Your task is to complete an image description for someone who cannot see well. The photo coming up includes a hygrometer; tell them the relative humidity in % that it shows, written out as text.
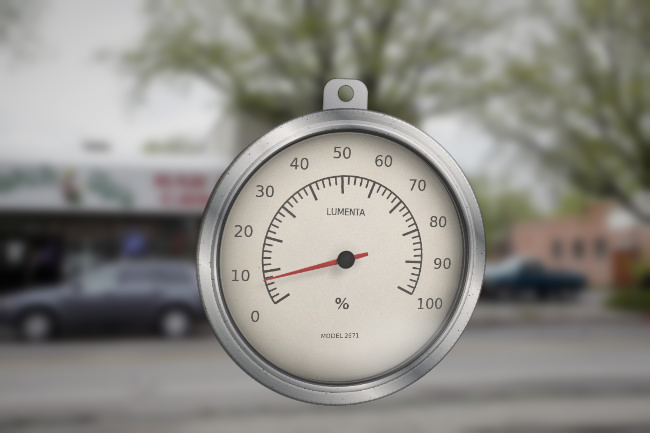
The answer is 8 %
